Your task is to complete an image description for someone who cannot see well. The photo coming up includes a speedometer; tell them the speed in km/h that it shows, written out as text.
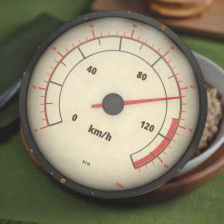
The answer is 100 km/h
